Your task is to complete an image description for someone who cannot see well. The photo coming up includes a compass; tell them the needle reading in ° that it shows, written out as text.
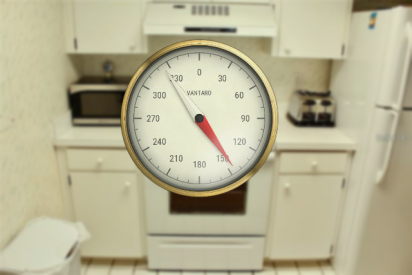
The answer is 145 °
